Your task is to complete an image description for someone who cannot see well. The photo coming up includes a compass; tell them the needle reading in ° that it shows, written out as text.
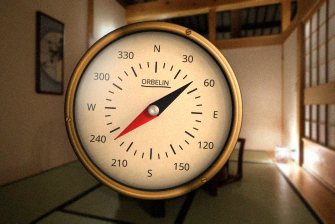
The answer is 230 °
